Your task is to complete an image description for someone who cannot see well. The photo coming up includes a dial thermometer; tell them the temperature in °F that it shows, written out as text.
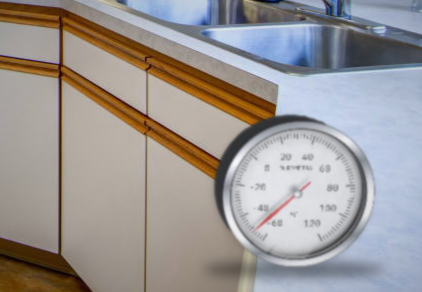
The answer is -50 °F
